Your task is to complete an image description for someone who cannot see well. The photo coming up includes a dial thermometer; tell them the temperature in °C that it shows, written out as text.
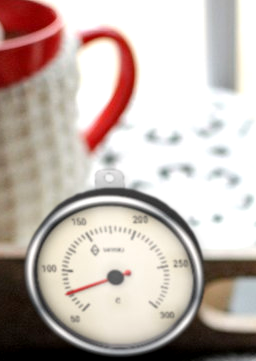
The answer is 75 °C
